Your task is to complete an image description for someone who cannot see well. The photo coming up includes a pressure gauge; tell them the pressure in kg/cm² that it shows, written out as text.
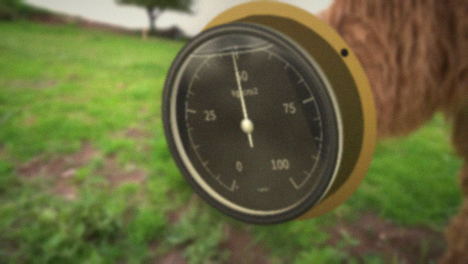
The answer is 50 kg/cm²
